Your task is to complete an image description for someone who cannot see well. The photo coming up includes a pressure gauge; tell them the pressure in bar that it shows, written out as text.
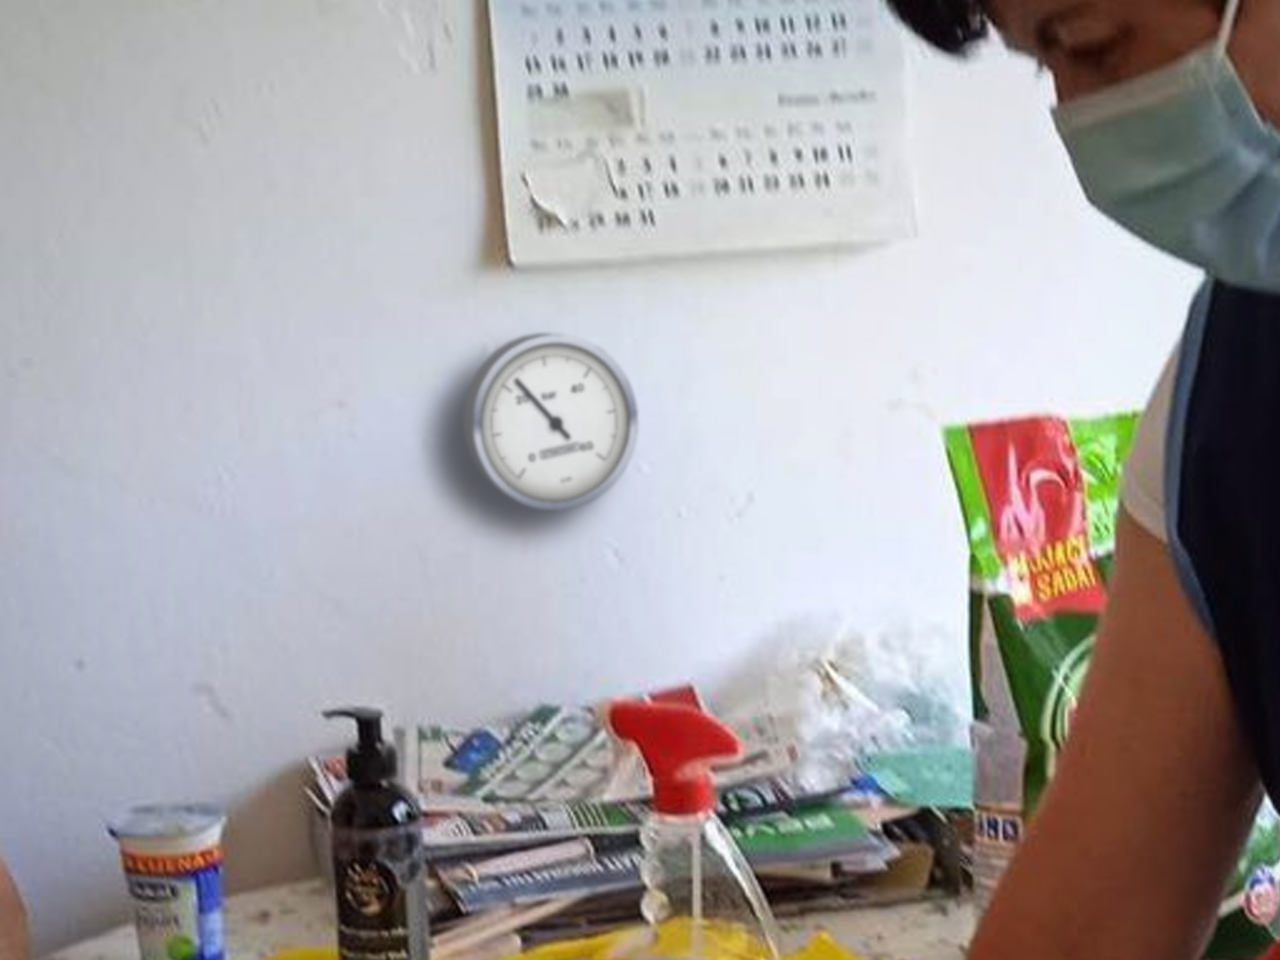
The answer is 22.5 bar
